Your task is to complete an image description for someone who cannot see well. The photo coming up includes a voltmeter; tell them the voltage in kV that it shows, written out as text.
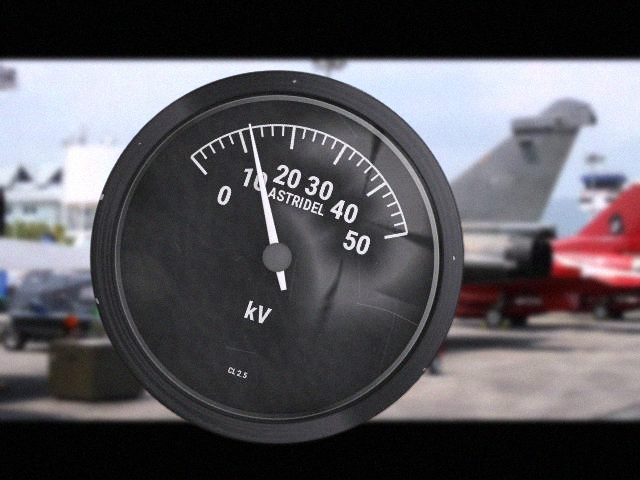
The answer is 12 kV
